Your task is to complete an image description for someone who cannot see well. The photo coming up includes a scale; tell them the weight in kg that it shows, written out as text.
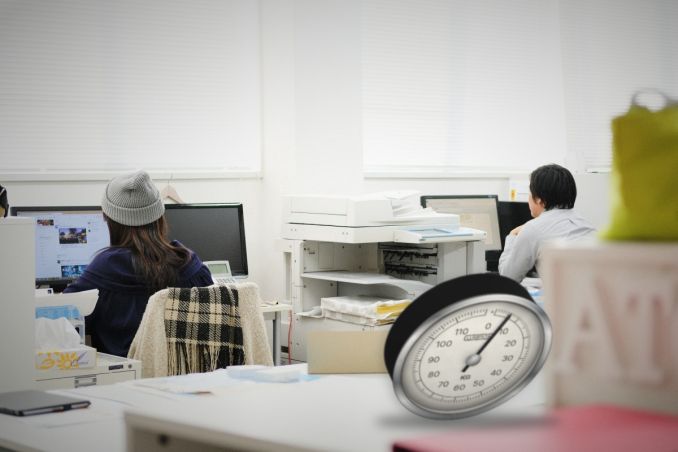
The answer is 5 kg
